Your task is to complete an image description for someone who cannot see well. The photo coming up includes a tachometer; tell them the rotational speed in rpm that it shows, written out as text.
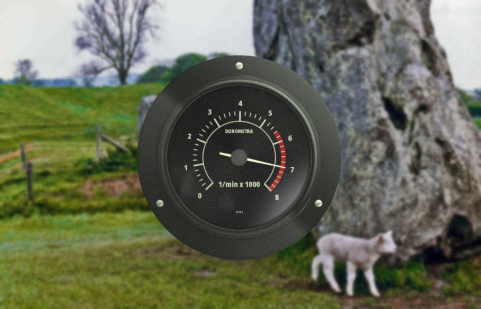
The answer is 7000 rpm
